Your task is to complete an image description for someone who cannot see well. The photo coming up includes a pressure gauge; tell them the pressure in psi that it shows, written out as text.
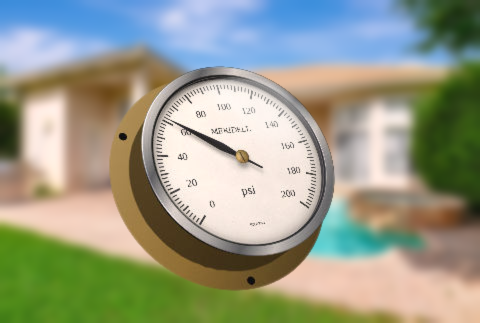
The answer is 60 psi
